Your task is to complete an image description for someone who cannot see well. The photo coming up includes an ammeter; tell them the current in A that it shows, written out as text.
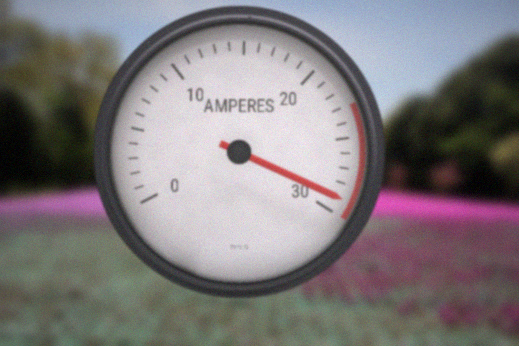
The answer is 29 A
